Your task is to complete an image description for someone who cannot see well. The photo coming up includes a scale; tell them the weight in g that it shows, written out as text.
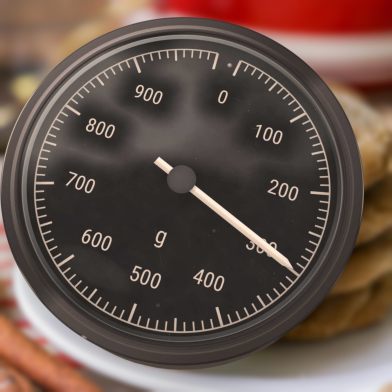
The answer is 300 g
